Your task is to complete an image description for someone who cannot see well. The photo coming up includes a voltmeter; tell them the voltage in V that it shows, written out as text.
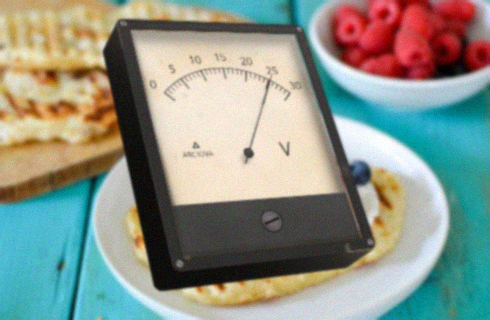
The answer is 25 V
